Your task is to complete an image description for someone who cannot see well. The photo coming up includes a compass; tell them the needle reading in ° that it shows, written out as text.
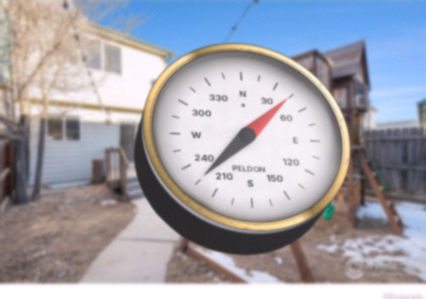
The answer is 45 °
